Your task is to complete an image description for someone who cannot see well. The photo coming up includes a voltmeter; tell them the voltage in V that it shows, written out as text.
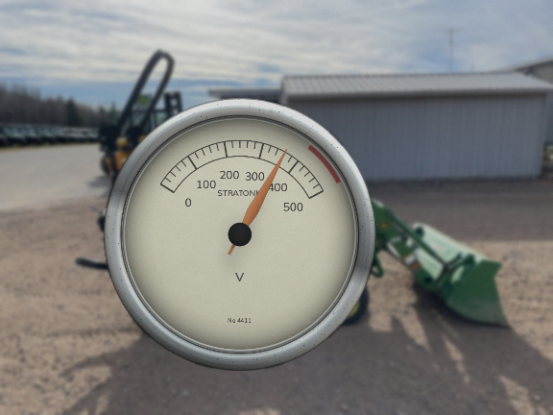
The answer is 360 V
